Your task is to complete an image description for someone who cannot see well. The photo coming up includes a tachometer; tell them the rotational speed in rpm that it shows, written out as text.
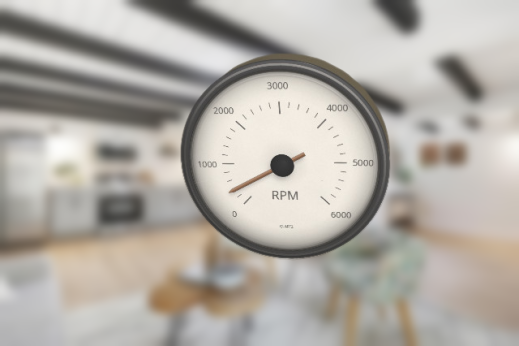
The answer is 400 rpm
